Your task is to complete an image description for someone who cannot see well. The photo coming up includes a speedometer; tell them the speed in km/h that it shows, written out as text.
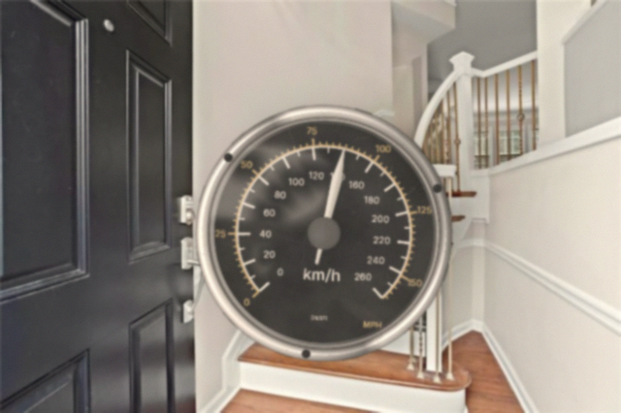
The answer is 140 km/h
